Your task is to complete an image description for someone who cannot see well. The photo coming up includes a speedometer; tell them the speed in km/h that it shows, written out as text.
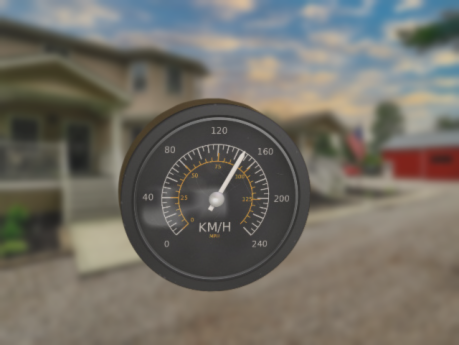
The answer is 145 km/h
